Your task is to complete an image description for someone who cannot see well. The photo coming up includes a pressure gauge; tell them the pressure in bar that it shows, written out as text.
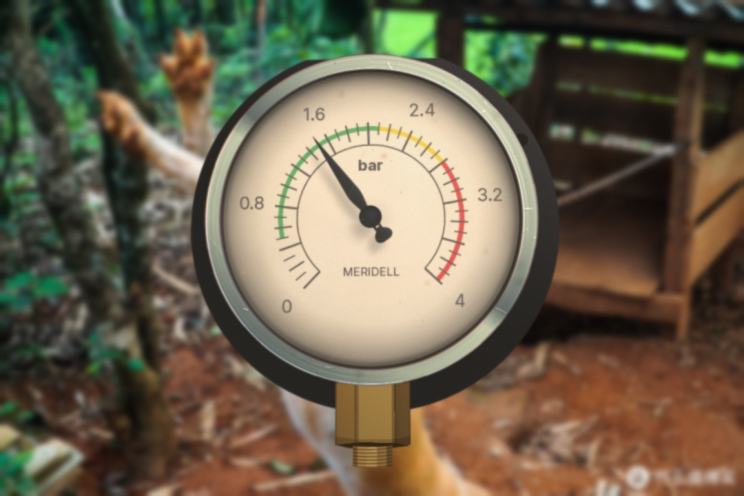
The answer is 1.5 bar
